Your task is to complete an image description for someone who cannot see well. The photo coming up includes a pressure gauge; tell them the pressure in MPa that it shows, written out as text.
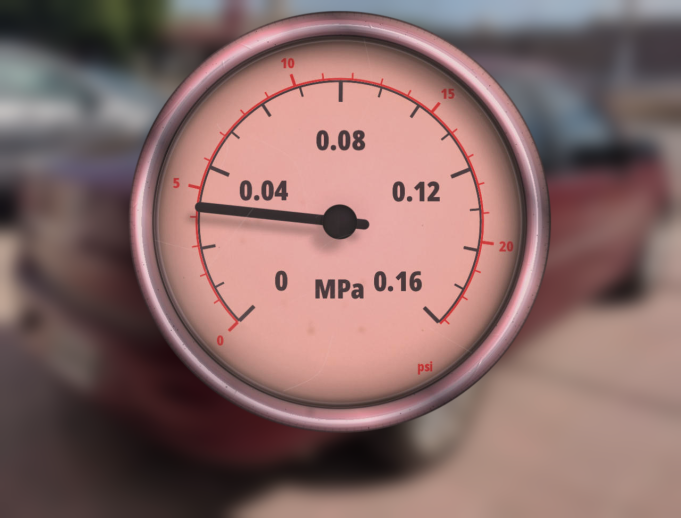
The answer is 0.03 MPa
